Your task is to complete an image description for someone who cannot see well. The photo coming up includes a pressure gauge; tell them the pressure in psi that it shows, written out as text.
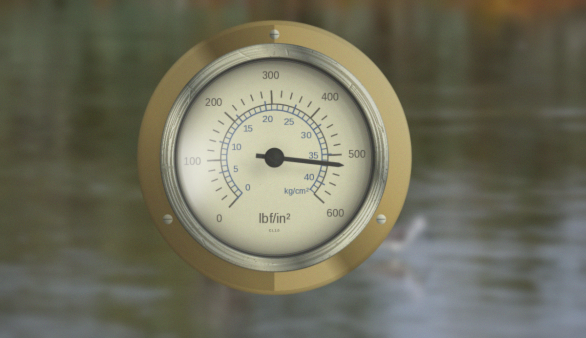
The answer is 520 psi
